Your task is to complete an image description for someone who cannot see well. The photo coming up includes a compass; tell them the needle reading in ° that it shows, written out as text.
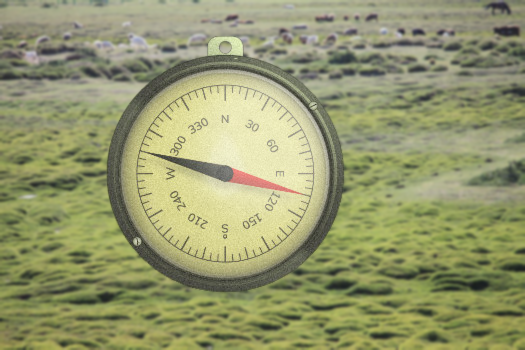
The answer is 105 °
